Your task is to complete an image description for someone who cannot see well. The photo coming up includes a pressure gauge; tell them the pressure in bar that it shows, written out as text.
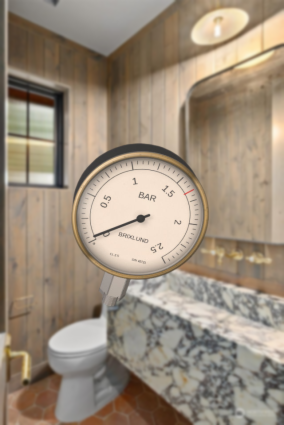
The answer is 0.05 bar
